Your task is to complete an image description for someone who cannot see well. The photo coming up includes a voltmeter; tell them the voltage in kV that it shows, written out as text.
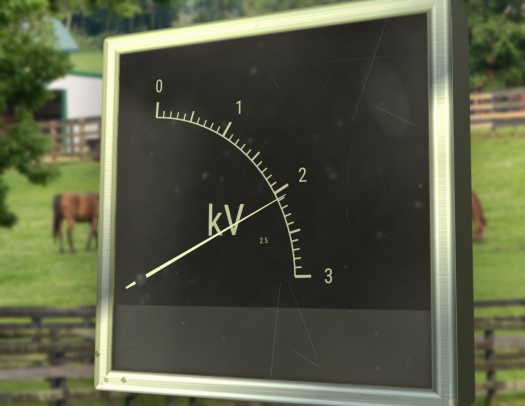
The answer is 2.1 kV
